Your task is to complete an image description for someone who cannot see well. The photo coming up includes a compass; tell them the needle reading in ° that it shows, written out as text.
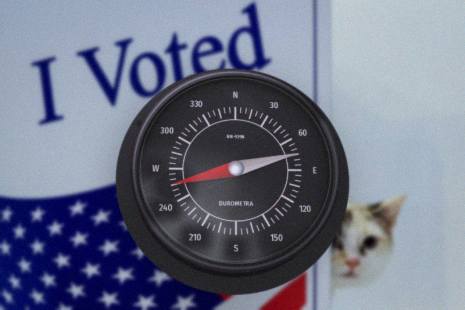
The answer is 255 °
